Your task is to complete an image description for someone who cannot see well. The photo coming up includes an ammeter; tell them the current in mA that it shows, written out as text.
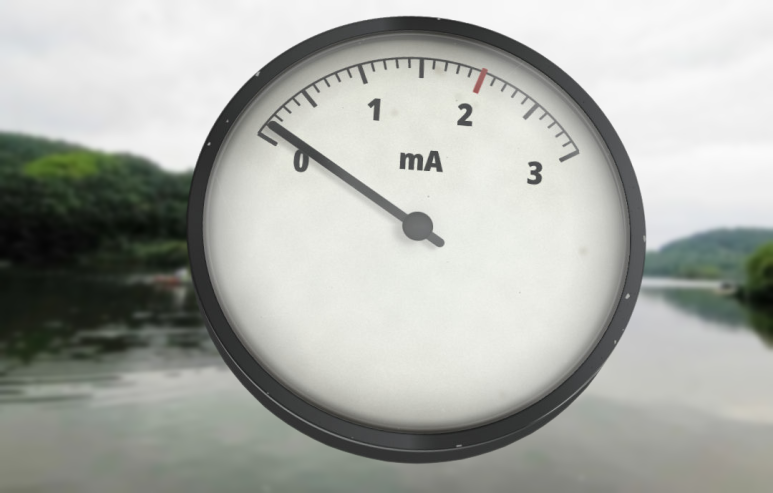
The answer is 0.1 mA
